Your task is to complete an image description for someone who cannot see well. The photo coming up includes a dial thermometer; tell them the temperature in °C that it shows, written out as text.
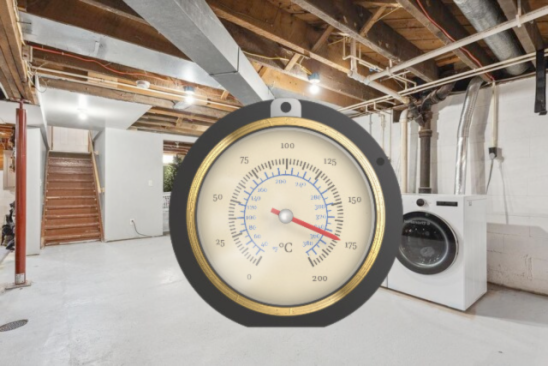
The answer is 175 °C
